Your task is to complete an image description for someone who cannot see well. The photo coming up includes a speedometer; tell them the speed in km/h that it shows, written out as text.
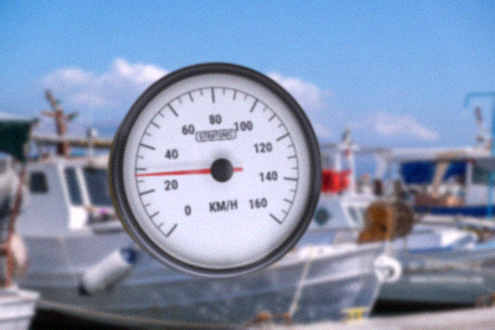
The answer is 27.5 km/h
